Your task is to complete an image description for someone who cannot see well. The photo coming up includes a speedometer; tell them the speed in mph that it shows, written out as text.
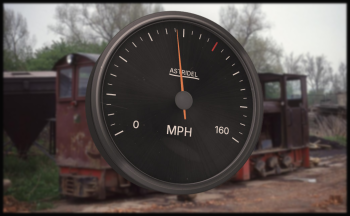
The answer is 75 mph
